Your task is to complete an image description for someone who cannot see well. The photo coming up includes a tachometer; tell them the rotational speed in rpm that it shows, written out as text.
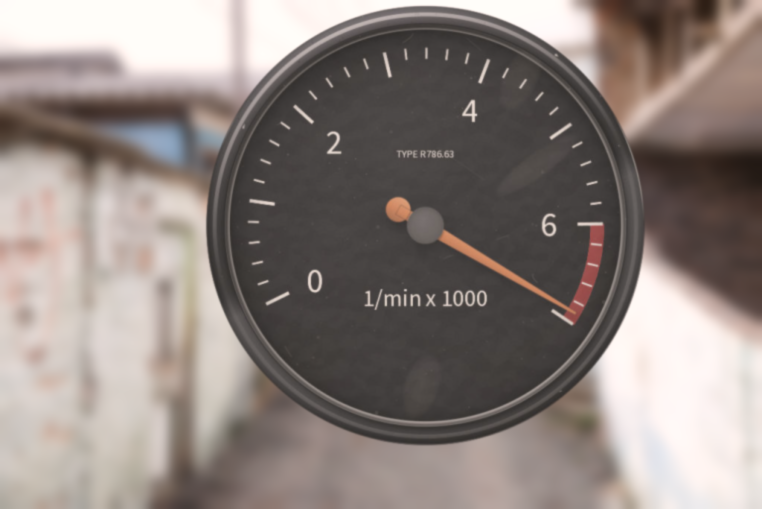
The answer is 6900 rpm
